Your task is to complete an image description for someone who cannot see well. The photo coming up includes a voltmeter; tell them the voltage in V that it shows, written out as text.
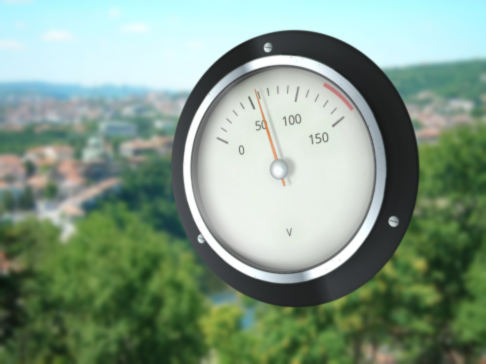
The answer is 60 V
